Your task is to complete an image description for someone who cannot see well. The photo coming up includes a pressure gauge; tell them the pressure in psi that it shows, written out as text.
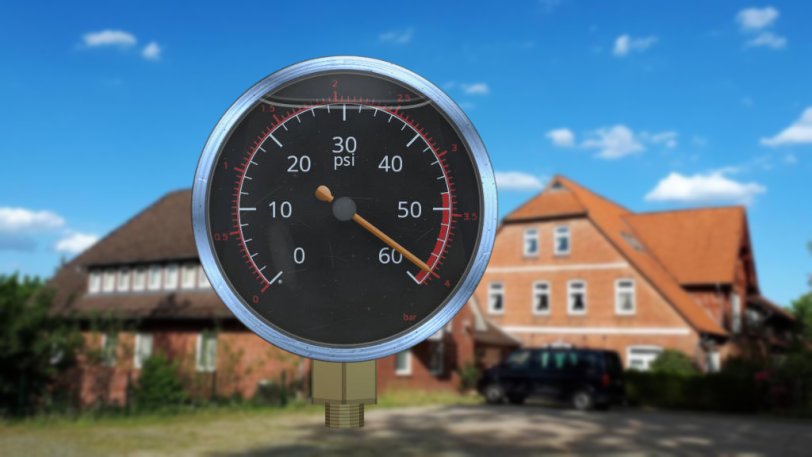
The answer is 58 psi
